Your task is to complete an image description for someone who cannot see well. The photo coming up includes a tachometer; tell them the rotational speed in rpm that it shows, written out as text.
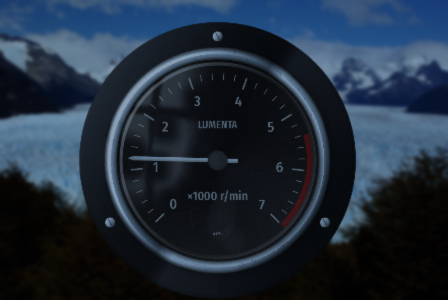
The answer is 1200 rpm
